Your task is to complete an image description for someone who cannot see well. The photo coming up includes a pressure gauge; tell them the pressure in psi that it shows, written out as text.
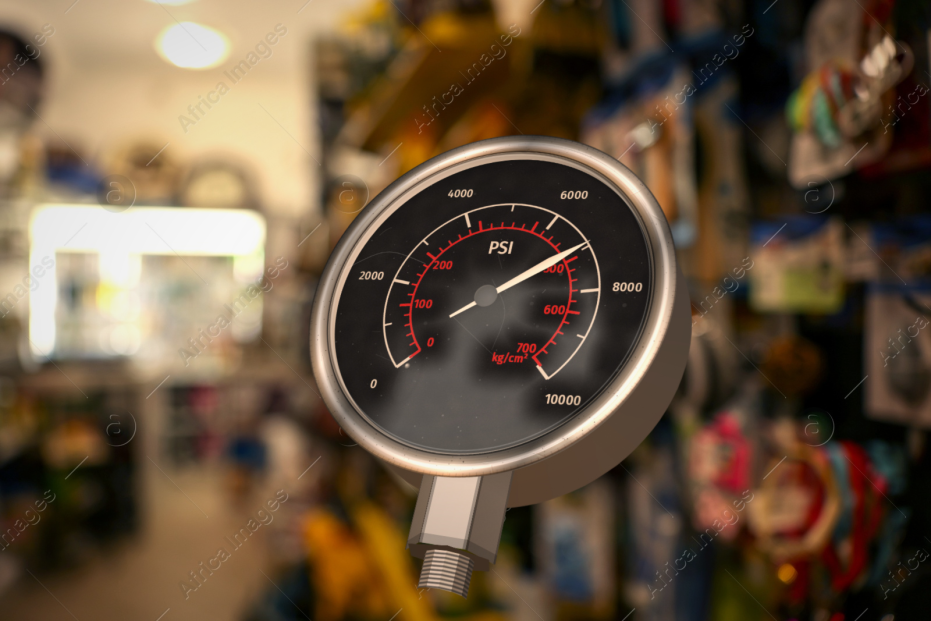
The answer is 7000 psi
